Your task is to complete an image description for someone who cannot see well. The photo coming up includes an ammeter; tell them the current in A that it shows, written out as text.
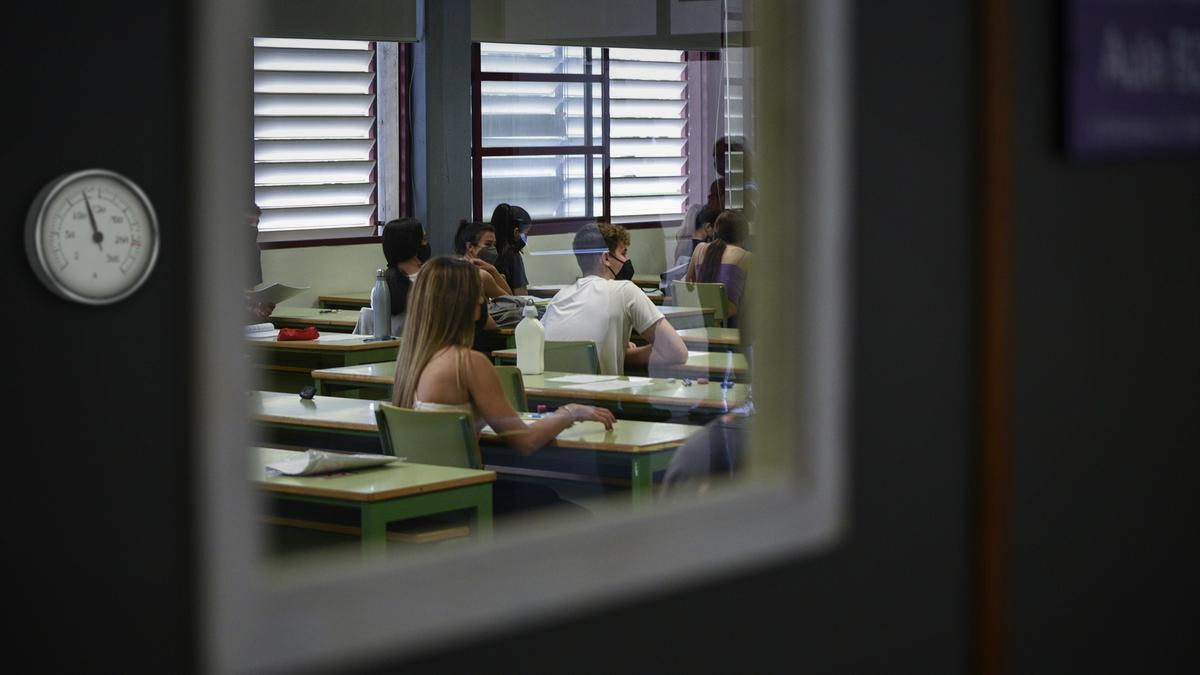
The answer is 125 A
